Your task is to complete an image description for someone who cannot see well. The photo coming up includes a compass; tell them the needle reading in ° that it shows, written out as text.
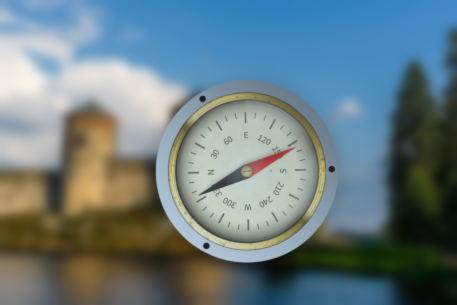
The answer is 155 °
